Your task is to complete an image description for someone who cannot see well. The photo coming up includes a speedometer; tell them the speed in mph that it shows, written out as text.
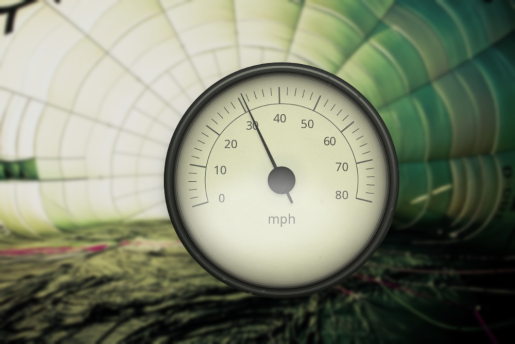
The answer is 31 mph
